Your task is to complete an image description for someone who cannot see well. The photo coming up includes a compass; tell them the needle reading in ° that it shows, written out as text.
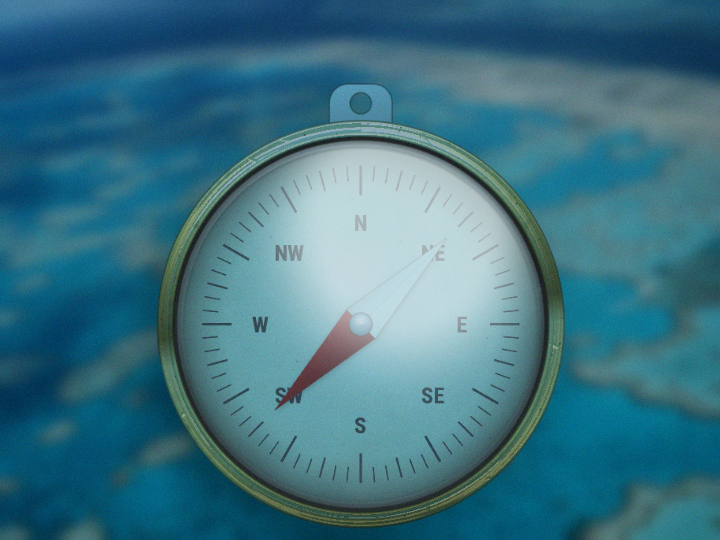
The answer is 225 °
